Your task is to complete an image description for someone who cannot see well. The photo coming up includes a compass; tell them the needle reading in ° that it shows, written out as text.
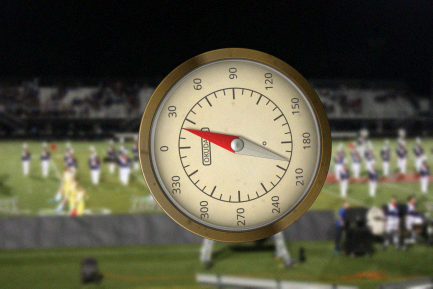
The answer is 20 °
